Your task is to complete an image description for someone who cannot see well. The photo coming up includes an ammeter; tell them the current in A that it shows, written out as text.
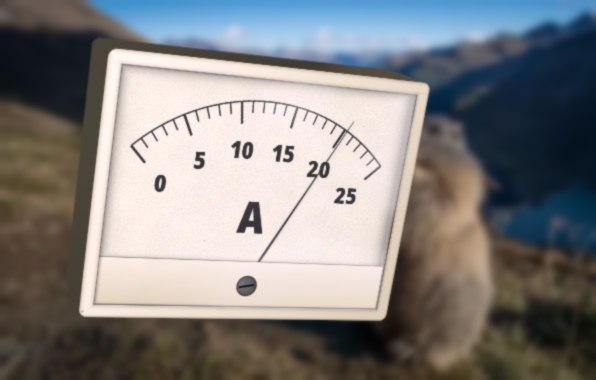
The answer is 20 A
